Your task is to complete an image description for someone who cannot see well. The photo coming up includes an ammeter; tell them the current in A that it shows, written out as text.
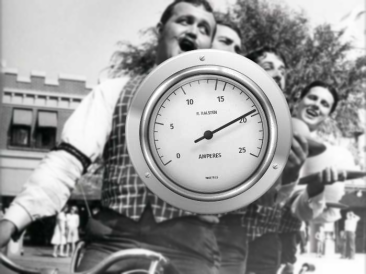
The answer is 19.5 A
